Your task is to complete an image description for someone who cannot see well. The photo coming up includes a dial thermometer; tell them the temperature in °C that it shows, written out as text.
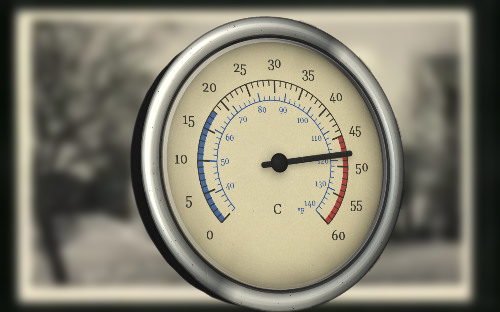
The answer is 48 °C
